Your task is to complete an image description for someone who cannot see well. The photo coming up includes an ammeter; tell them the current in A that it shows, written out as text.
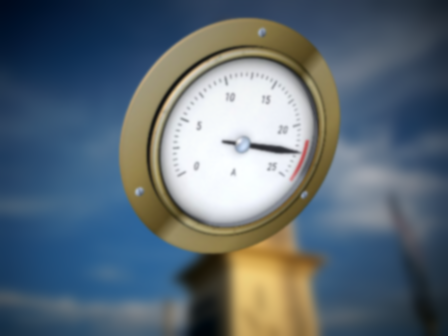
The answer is 22.5 A
